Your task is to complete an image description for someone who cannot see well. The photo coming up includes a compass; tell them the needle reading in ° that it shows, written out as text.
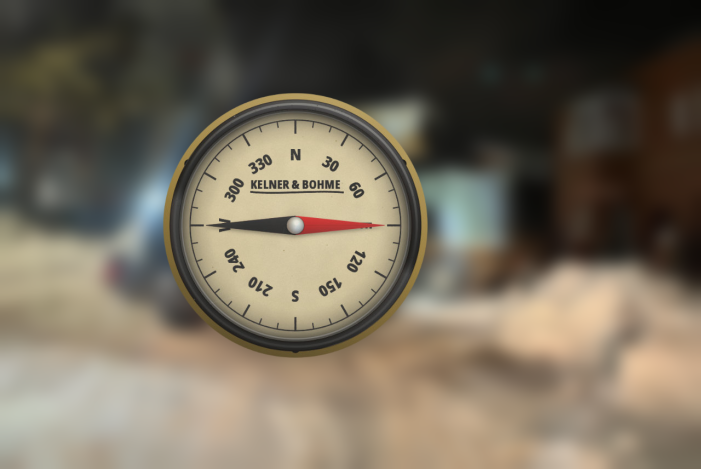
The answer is 90 °
